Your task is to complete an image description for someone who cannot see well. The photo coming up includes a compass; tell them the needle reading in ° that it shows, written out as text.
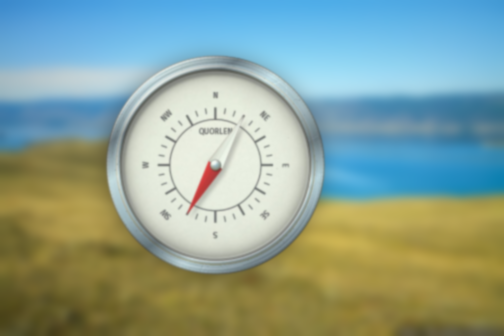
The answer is 210 °
